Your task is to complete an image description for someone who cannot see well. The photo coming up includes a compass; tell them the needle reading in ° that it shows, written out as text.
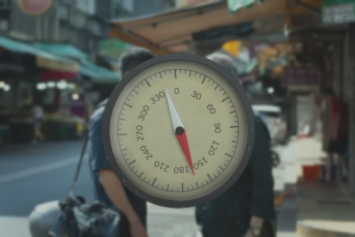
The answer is 165 °
